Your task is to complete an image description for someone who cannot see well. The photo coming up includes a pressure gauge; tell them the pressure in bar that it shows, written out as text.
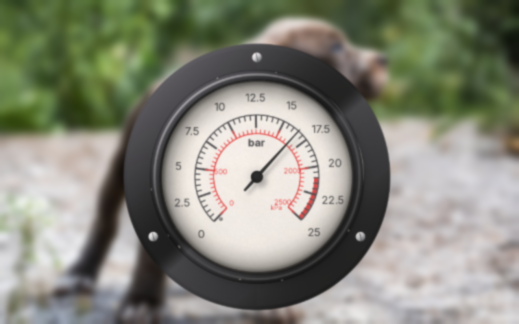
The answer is 16.5 bar
